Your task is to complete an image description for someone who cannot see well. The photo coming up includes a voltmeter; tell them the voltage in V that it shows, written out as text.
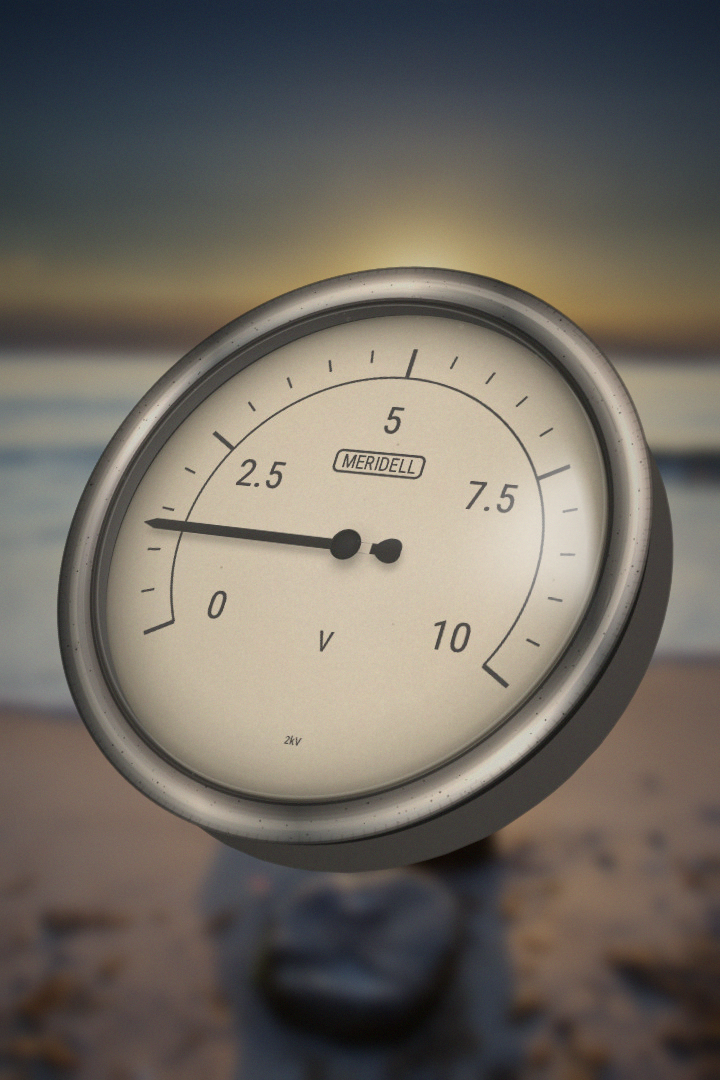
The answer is 1.25 V
